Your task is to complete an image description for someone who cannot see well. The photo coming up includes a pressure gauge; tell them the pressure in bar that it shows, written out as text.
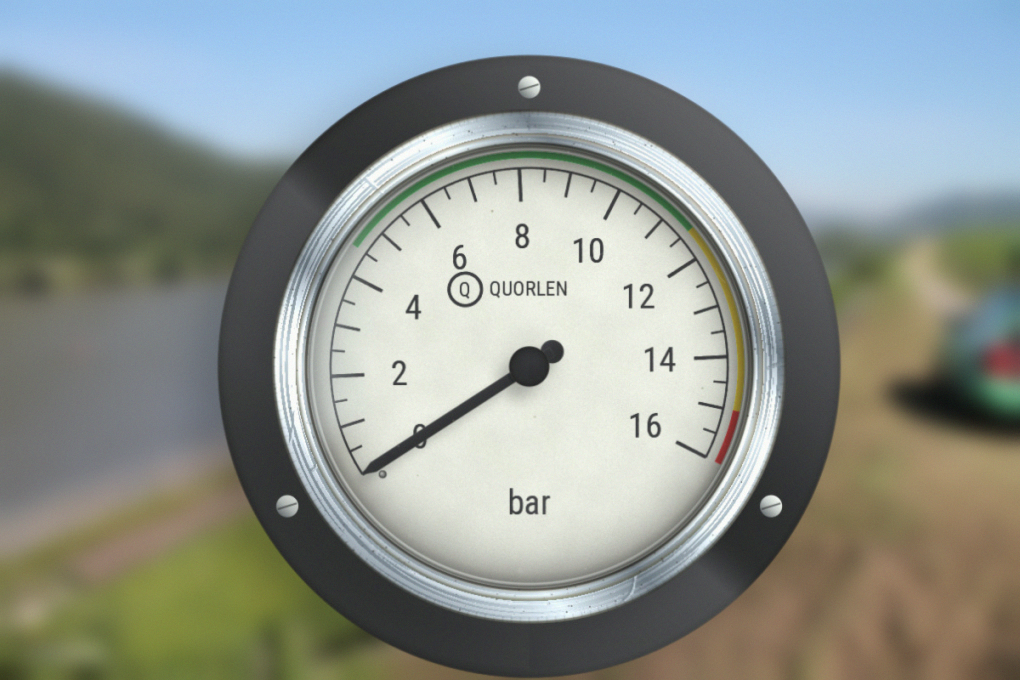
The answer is 0 bar
